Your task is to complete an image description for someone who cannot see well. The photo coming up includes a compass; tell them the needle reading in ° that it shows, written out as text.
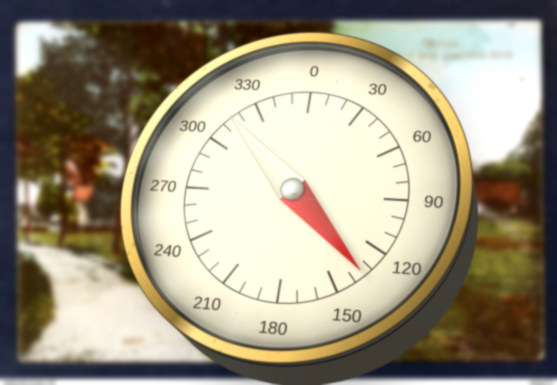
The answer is 135 °
